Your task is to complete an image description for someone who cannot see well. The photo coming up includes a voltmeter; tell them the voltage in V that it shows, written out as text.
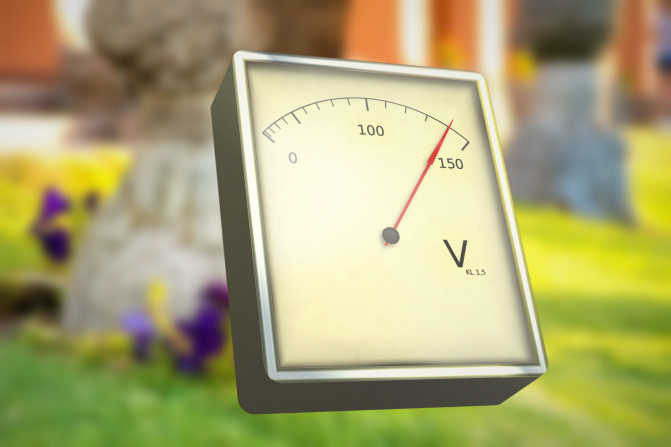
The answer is 140 V
